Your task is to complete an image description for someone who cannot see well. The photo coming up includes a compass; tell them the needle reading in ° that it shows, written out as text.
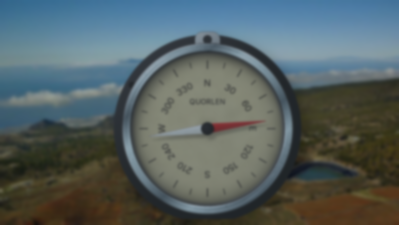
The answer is 82.5 °
